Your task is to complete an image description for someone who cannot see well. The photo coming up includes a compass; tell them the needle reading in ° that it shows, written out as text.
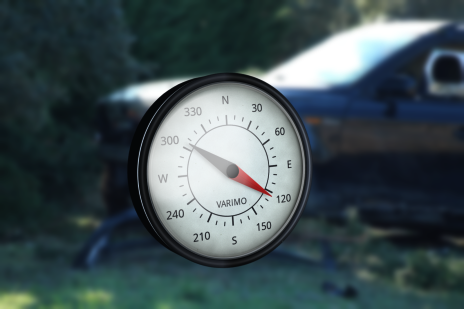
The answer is 125 °
